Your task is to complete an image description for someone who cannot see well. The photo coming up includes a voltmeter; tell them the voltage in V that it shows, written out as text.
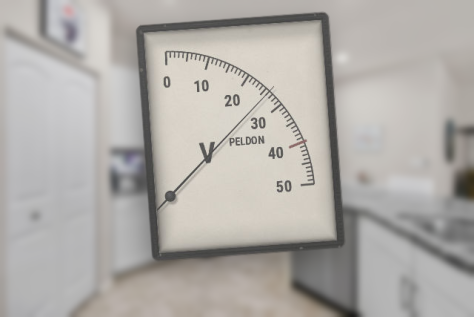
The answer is 26 V
